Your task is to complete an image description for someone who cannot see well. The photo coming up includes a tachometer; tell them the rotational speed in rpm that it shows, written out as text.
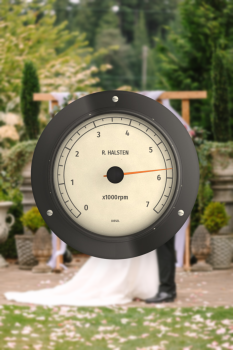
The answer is 5750 rpm
